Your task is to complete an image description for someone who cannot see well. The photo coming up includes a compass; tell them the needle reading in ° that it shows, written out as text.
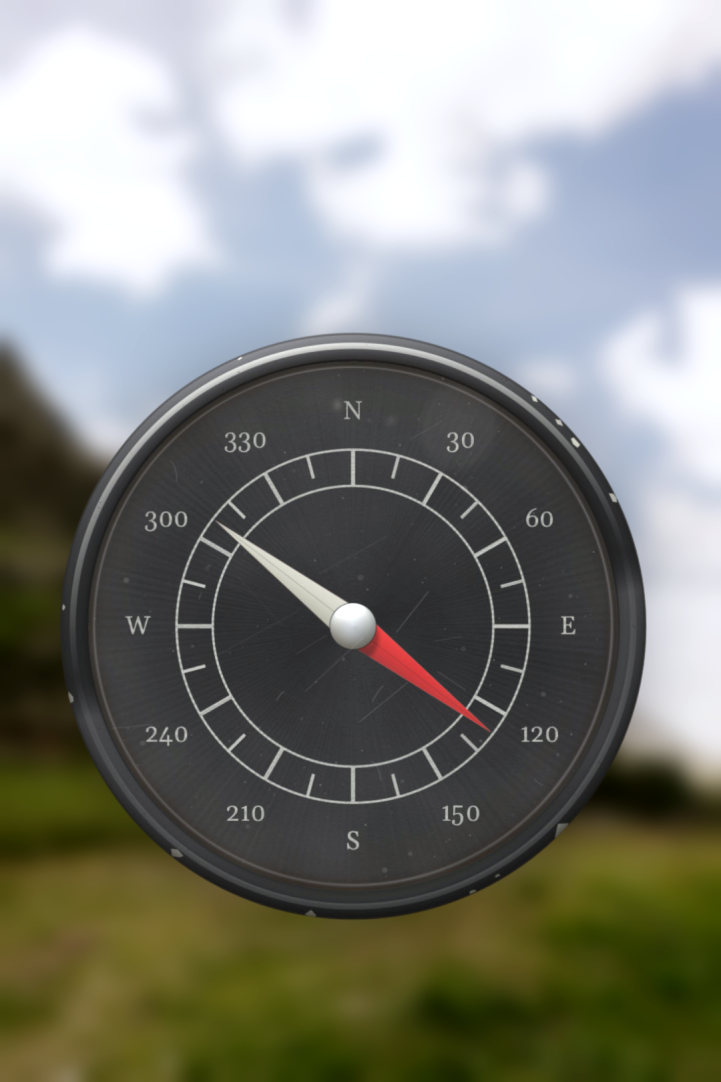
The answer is 127.5 °
